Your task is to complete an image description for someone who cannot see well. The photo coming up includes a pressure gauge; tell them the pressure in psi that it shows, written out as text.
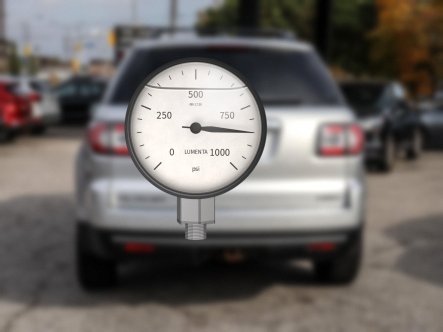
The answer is 850 psi
